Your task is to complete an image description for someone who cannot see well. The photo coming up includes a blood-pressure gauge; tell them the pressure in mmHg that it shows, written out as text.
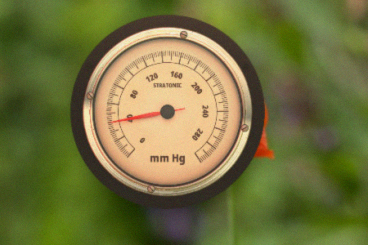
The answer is 40 mmHg
